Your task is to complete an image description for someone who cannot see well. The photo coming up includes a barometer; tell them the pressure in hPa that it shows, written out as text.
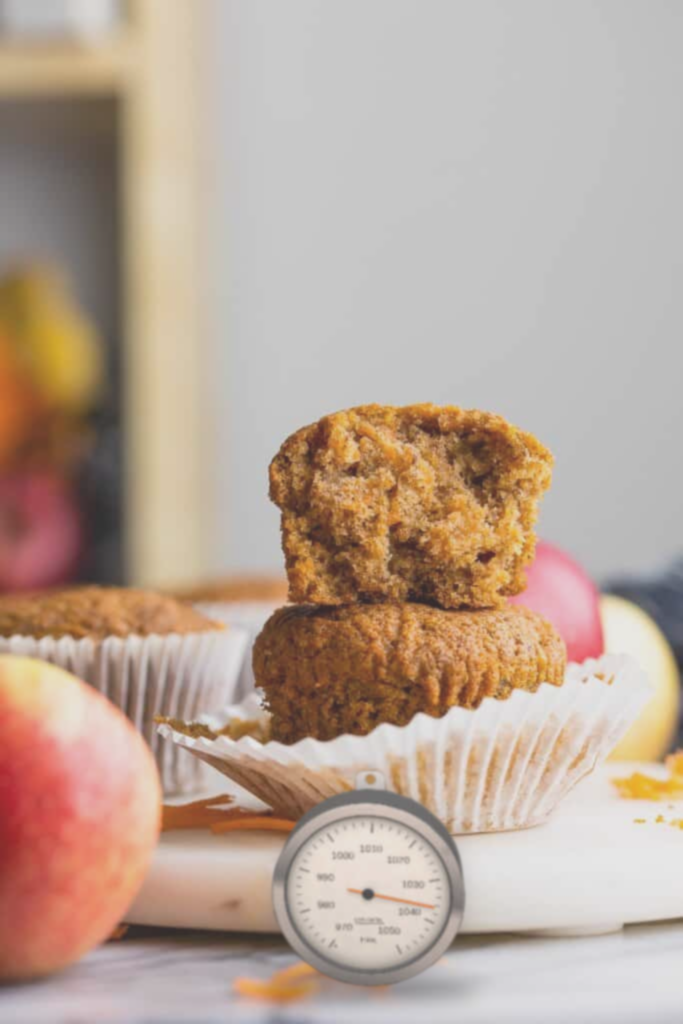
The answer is 1036 hPa
